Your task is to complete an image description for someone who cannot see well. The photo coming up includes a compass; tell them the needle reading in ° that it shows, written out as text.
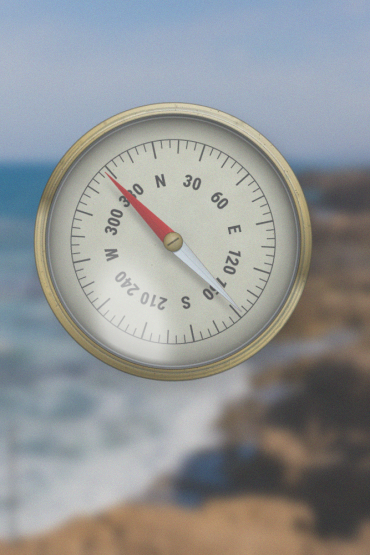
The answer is 327.5 °
